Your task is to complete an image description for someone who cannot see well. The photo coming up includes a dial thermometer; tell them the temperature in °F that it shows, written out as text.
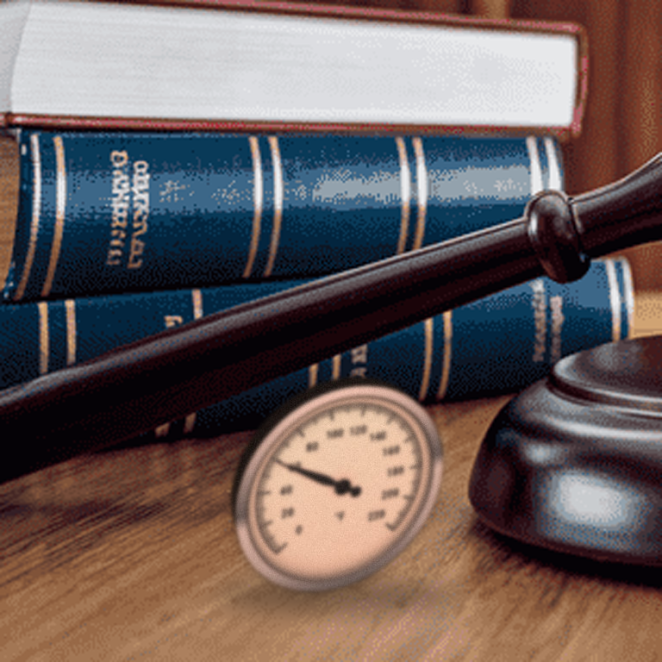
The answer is 60 °F
